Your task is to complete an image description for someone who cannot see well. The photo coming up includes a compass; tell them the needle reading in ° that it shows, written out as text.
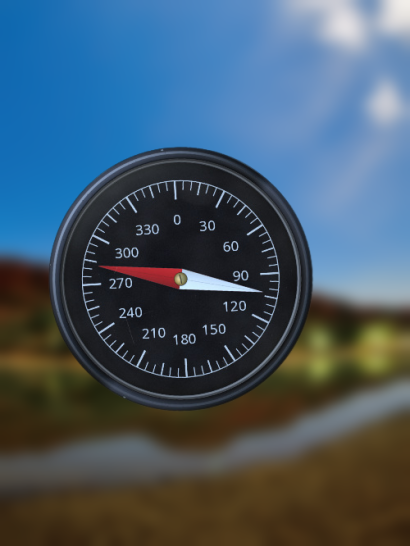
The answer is 282.5 °
